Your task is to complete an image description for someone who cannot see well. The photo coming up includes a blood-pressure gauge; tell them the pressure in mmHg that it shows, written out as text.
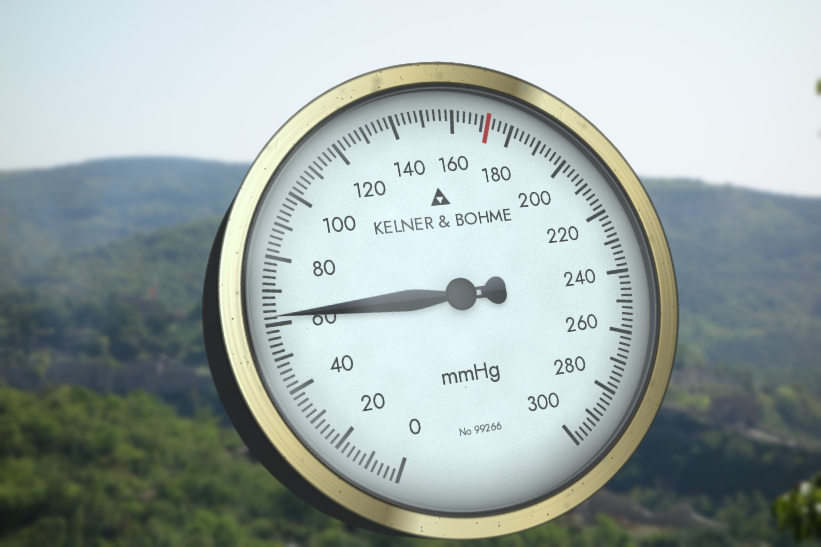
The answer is 62 mmHg
